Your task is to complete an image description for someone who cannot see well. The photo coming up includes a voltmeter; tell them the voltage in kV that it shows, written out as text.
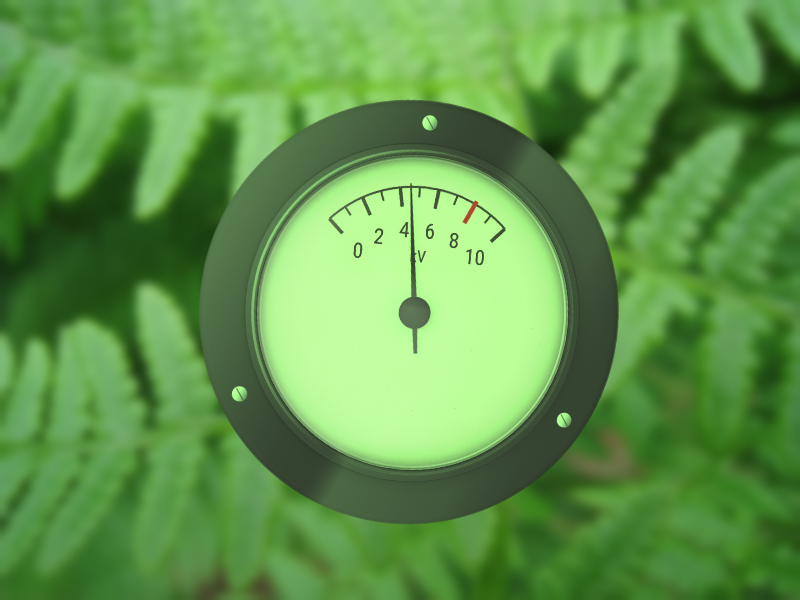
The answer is 4.5 kV
